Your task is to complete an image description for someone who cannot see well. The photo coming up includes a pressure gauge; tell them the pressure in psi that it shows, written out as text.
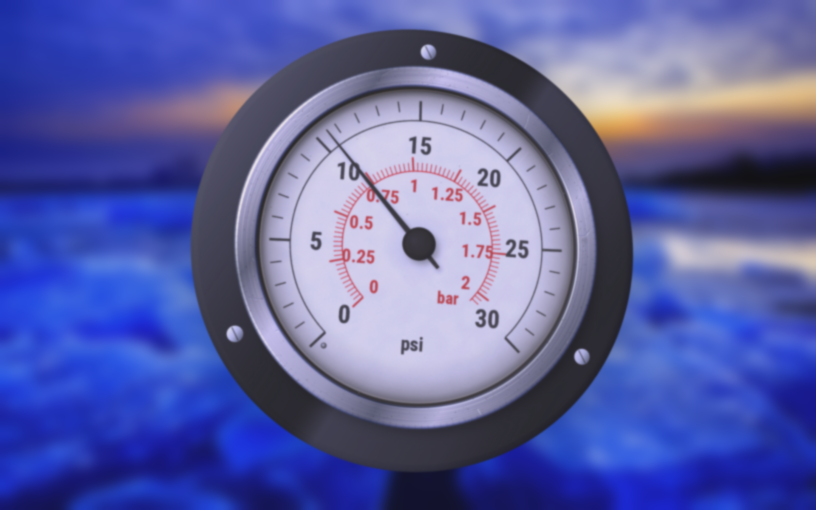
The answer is 10.5 psi
